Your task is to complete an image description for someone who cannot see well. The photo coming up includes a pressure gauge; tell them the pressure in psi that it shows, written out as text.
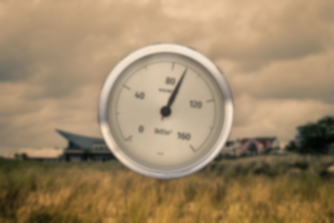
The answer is 90 psi
